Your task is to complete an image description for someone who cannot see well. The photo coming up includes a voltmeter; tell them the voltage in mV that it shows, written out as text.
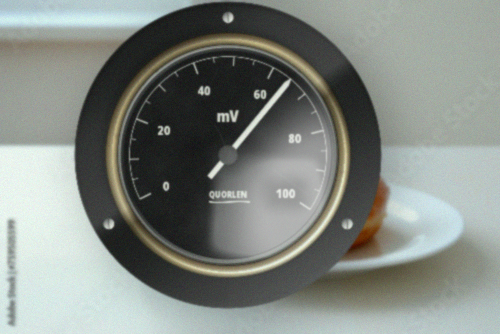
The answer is 65 mV
